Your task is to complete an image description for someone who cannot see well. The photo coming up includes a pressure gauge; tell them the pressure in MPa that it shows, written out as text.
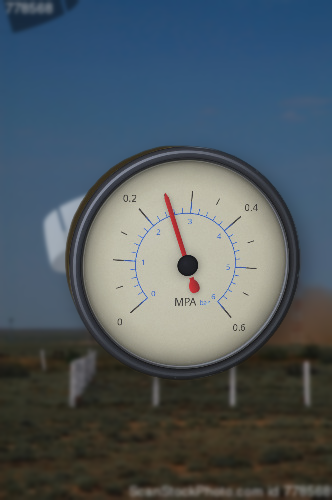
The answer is 0.25 MPa
